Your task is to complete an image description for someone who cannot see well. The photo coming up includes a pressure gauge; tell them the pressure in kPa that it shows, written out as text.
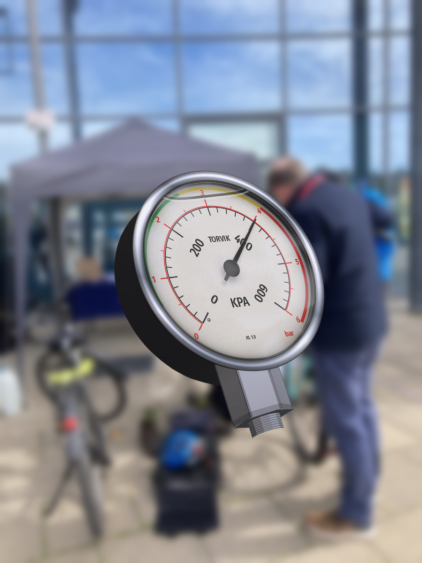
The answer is 400 kPa
